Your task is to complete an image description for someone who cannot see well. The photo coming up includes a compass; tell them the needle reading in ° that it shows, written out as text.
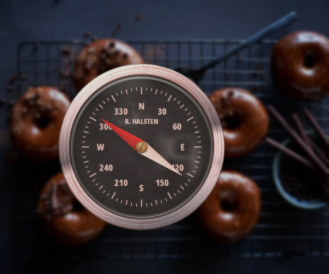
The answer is 305 °
